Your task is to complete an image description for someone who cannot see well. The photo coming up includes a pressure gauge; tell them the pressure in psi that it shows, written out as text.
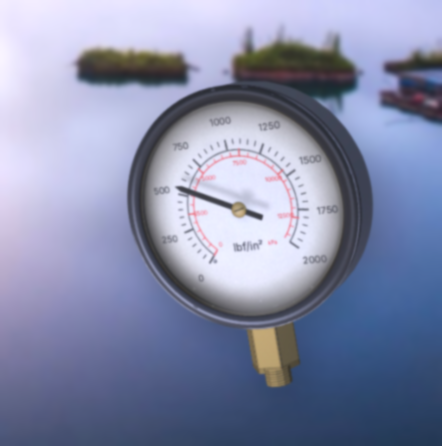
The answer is 550 psi
